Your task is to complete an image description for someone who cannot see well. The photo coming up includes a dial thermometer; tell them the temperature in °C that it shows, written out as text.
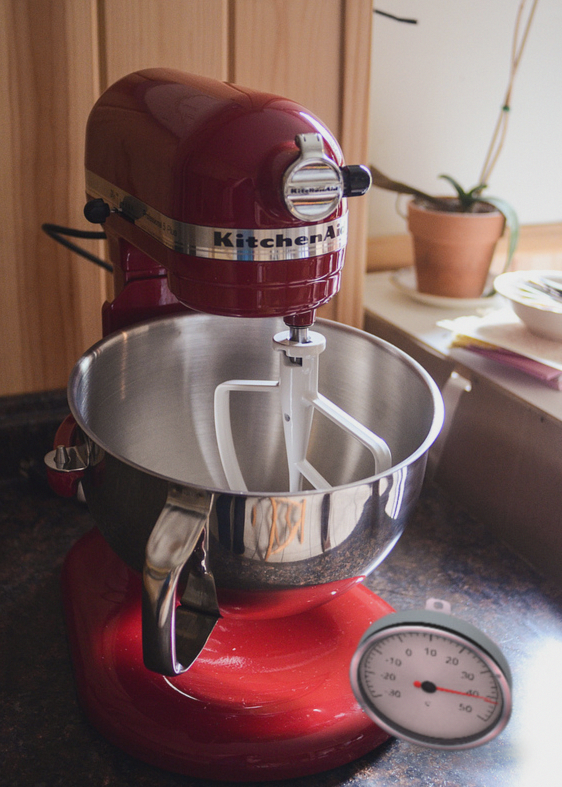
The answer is 40 °C
